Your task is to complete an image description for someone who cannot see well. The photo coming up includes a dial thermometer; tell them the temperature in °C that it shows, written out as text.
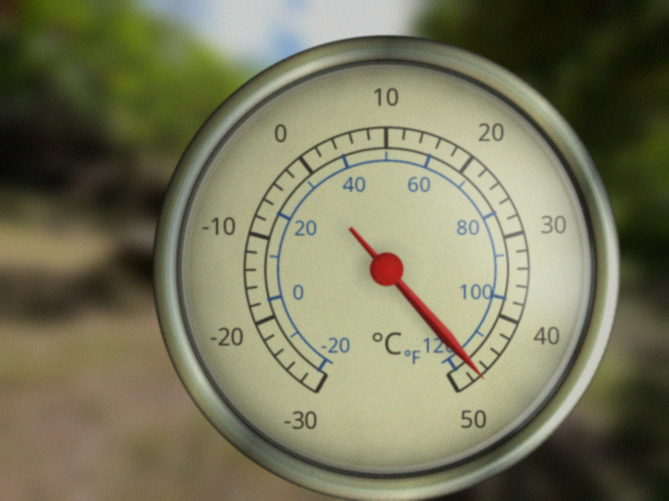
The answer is 47 °C
